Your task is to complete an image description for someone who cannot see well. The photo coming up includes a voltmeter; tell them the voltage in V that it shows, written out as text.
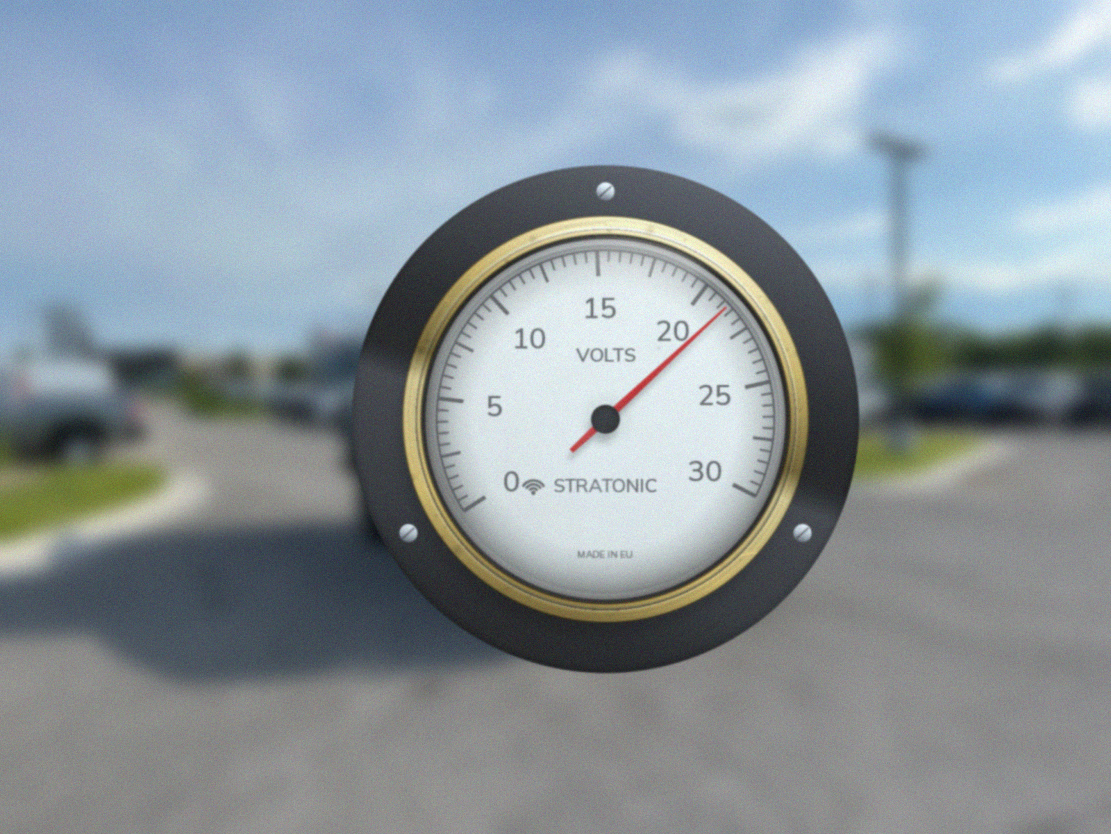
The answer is 21.25 V
